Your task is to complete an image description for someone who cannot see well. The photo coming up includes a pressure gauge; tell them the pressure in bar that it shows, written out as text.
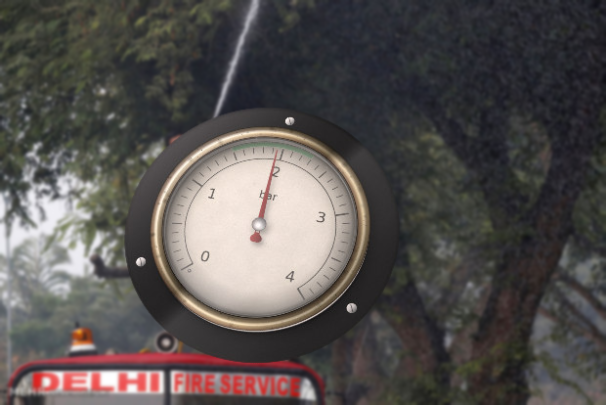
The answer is 1.95 bar
